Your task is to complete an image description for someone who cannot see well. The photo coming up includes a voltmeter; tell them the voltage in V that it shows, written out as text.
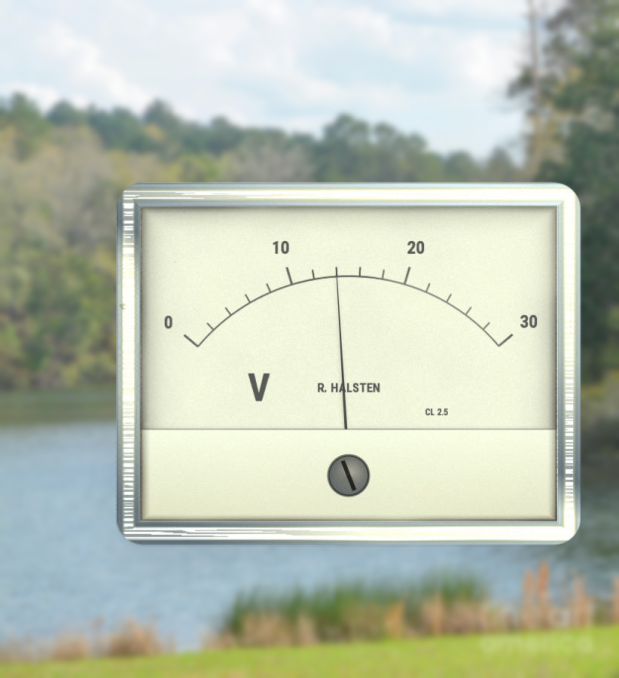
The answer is 14 V
